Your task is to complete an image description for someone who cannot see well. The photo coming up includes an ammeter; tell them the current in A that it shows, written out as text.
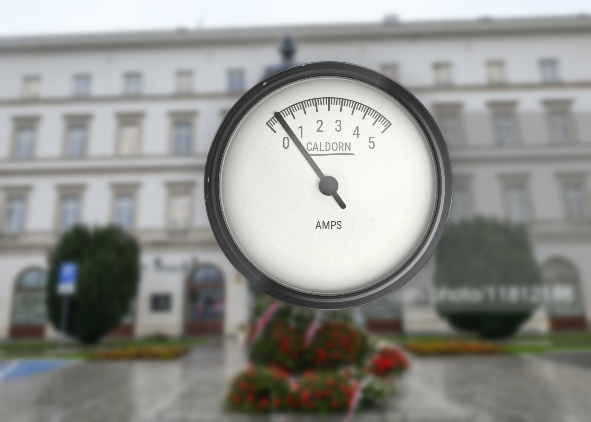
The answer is 0.5 A
